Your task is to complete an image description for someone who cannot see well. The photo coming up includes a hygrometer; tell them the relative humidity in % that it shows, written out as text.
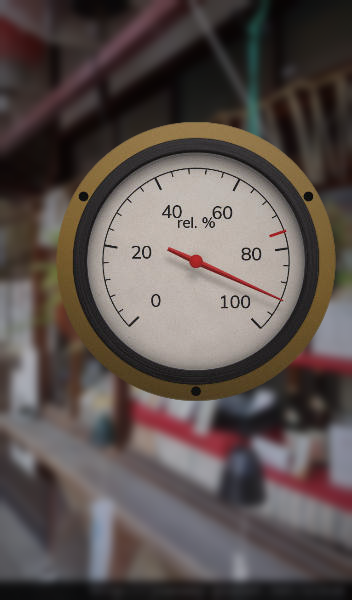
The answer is 92 %
